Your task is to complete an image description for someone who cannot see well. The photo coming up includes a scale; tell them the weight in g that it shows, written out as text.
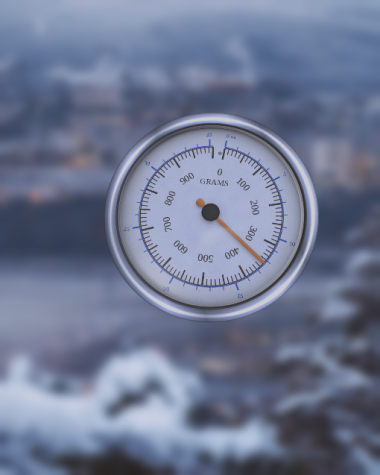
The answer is 350 g
